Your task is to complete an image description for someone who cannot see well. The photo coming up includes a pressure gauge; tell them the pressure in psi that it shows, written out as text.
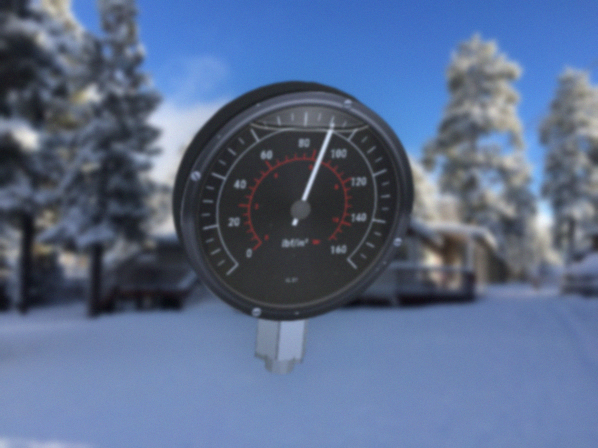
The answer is 90 psi
